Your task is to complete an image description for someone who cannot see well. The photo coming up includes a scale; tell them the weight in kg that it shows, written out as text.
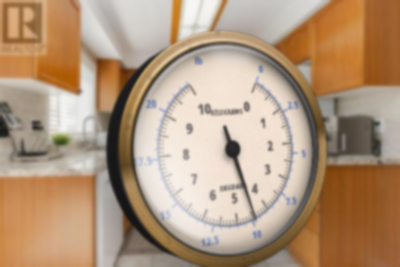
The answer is 4.5 kg
